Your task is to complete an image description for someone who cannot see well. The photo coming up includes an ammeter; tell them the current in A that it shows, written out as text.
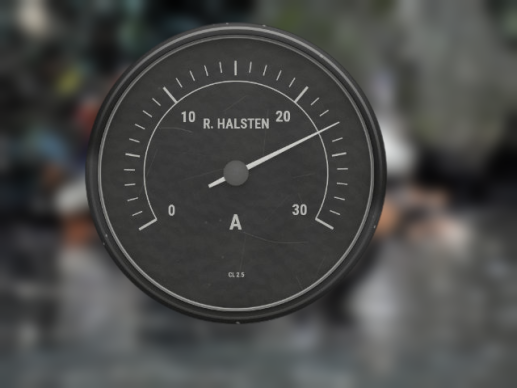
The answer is 23 A
